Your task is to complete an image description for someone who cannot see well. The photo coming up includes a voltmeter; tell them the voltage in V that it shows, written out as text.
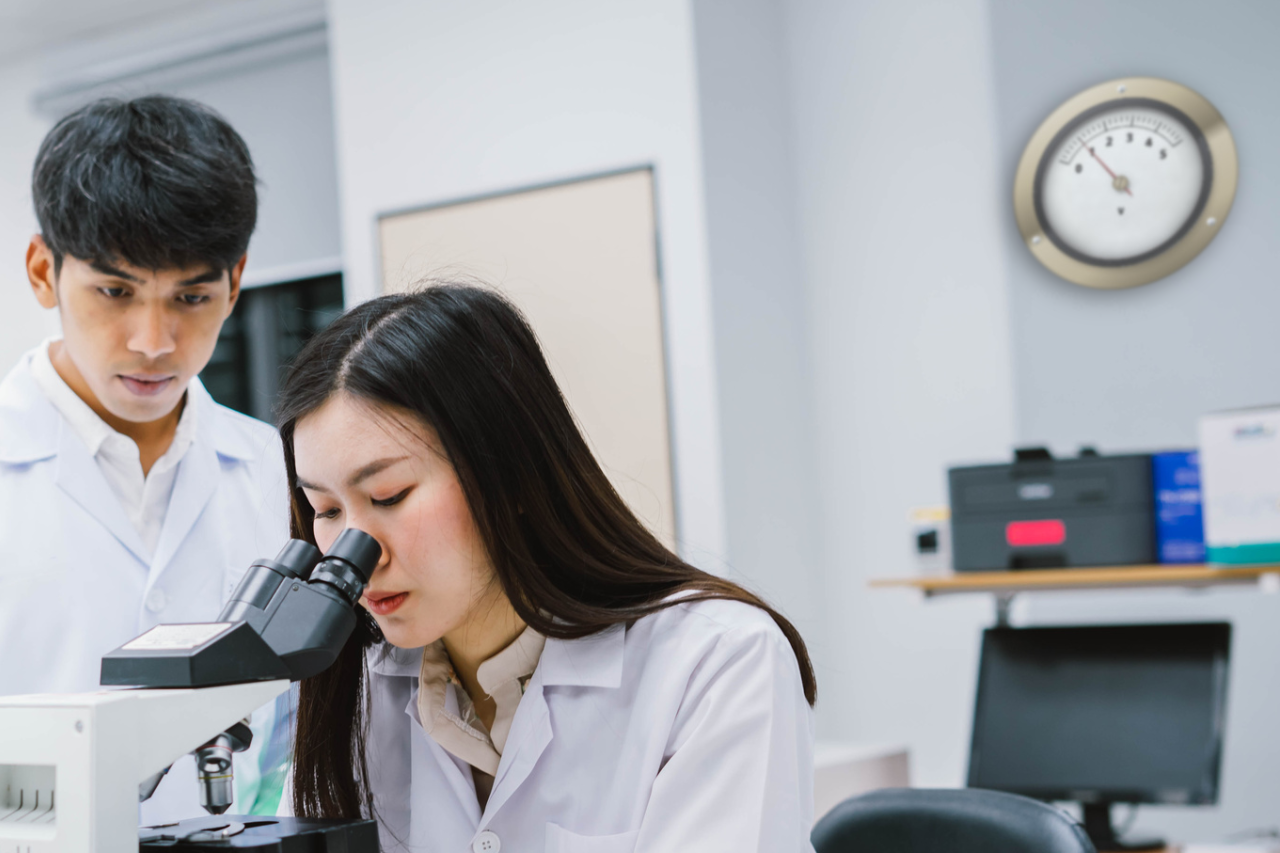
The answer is 1 V
